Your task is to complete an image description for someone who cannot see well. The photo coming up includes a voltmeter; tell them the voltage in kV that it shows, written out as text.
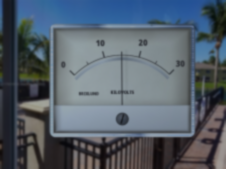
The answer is 15 kV
